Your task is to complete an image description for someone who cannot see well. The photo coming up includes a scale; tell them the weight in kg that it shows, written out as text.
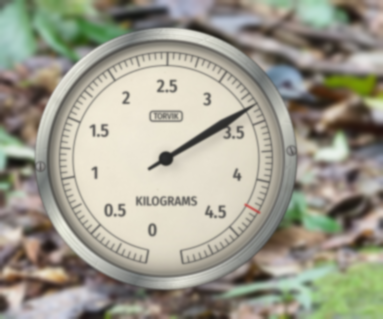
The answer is 3.35 kg
